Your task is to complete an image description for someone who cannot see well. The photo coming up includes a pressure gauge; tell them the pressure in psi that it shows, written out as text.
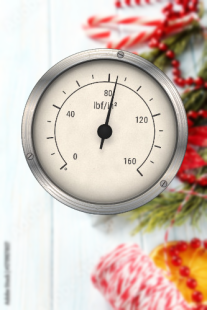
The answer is 85 psi
